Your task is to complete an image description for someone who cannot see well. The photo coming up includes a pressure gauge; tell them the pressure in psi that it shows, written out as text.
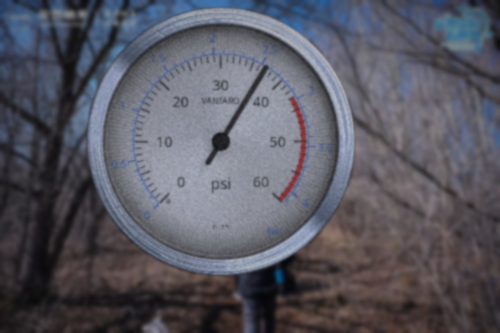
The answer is 37 psi
